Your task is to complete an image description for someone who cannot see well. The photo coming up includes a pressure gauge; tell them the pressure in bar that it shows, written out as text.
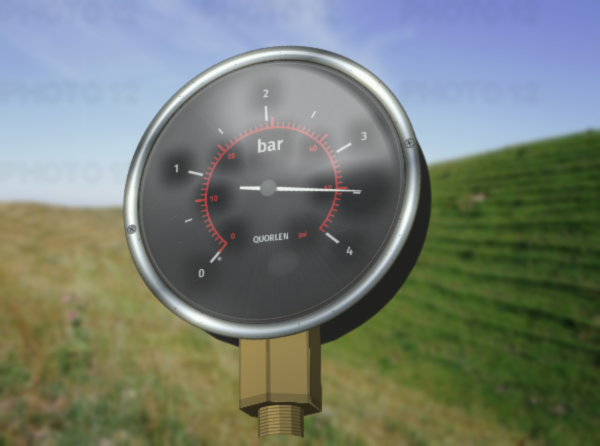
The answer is 3.5 bar
